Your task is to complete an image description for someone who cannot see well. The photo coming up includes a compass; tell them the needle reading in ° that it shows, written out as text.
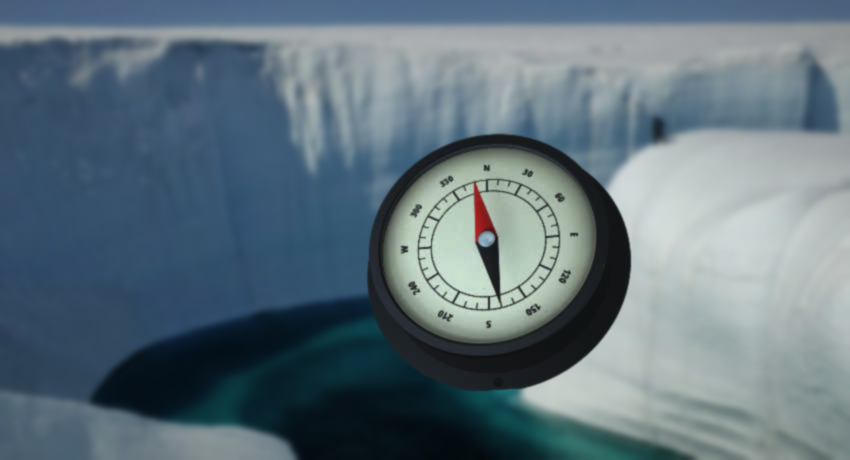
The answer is 350 °
